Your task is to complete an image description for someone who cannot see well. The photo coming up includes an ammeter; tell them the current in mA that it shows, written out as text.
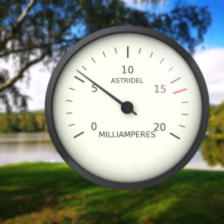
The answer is 5.5 mA
